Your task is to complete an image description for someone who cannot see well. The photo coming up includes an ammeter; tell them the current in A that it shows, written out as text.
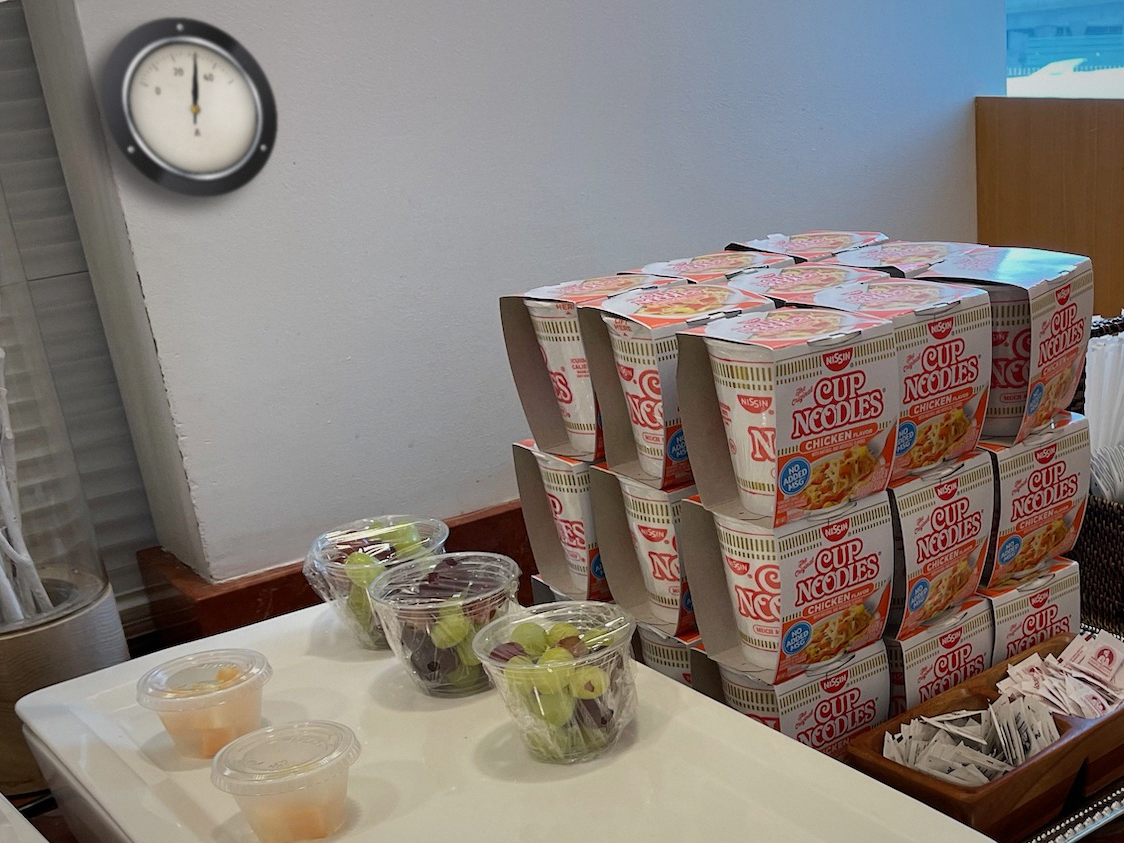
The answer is 30 A
